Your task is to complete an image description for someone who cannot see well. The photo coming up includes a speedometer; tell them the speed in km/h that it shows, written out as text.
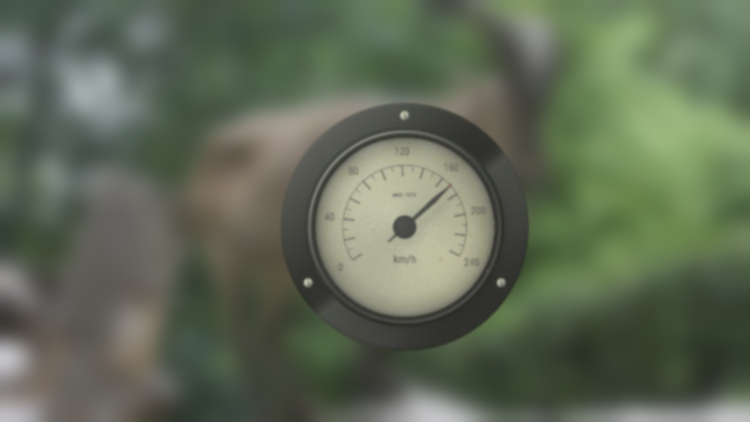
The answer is 170 km/h
